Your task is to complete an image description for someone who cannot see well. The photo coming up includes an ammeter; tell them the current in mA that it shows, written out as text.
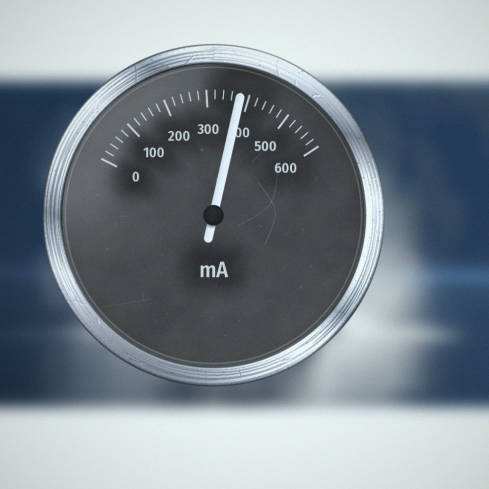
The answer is 380 mA
